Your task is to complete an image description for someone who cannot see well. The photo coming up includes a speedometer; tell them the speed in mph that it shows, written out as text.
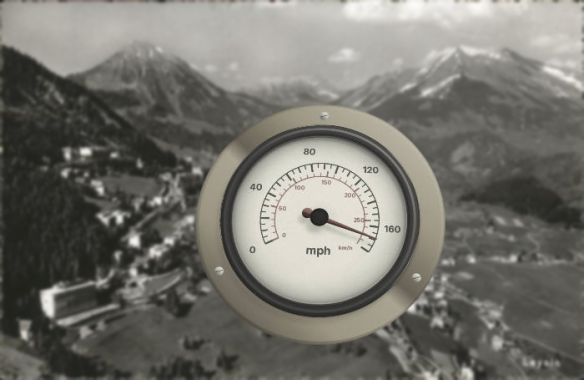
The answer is 170 mph
